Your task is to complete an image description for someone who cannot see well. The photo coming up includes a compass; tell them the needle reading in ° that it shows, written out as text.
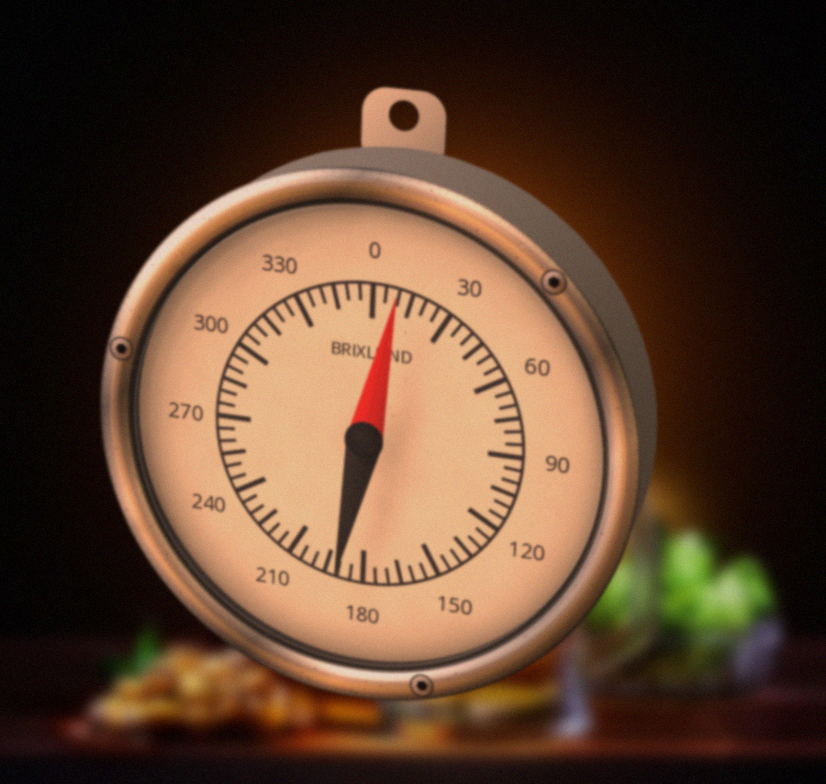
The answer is 10 °
